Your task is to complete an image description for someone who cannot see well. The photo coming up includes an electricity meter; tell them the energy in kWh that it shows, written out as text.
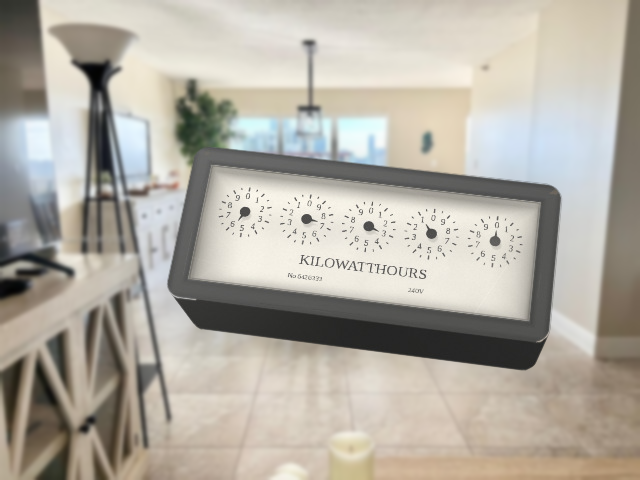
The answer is 57310 kWh
